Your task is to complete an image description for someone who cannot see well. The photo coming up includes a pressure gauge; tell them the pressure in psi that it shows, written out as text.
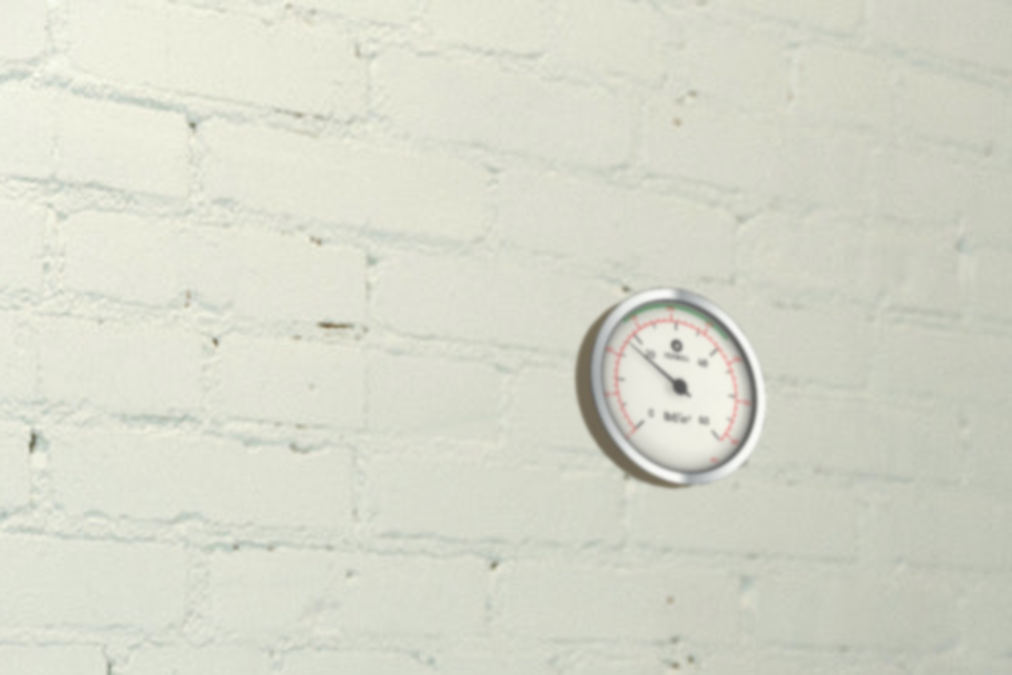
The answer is 17.5 psi
